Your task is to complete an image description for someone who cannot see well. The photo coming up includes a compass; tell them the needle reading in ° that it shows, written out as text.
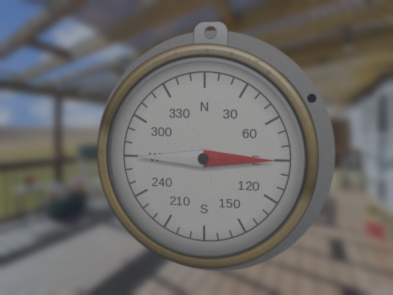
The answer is 90 °
